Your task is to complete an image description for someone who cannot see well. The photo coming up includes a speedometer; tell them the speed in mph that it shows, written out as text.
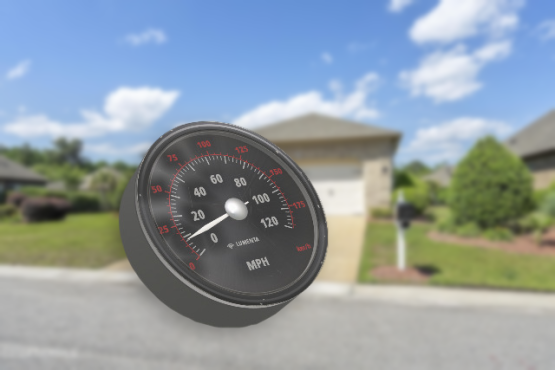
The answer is 8 mph
